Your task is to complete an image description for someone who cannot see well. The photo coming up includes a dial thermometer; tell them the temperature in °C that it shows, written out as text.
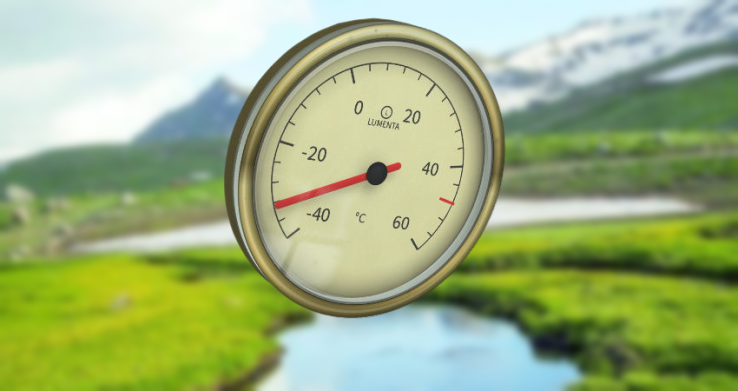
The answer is -32 °C
